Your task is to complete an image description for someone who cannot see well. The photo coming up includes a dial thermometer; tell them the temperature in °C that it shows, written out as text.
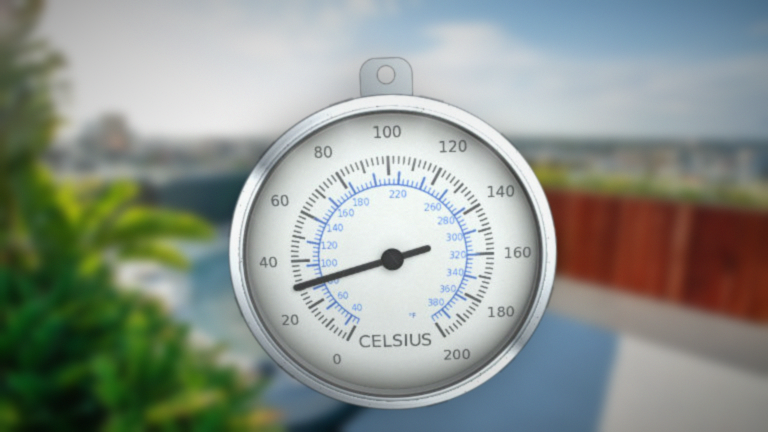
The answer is 30 °C
